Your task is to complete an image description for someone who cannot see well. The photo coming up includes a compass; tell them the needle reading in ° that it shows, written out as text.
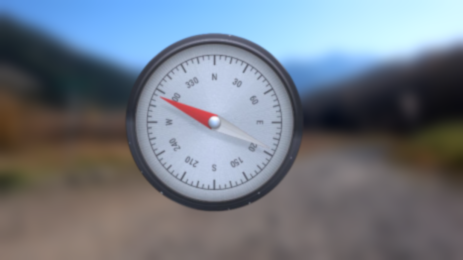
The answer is 295 °
